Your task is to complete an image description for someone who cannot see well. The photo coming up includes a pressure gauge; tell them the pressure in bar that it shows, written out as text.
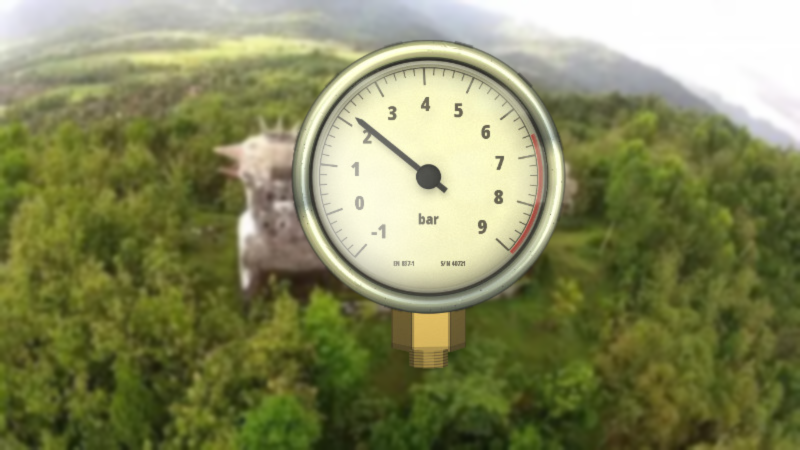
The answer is 2.2 bar
